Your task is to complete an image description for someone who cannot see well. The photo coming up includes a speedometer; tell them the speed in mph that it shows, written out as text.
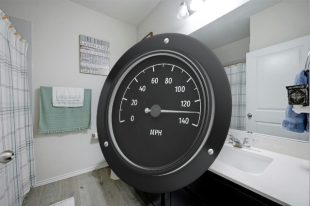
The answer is 130 mph
